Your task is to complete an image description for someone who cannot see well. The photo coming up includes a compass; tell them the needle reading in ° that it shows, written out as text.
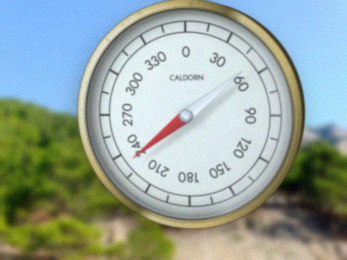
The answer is 232.5 °
